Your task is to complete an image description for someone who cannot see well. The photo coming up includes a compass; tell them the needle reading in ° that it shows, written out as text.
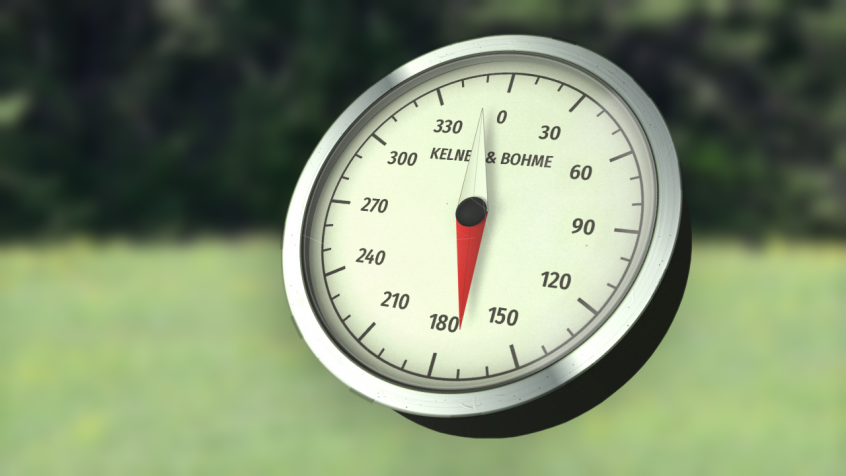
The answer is 170 °
